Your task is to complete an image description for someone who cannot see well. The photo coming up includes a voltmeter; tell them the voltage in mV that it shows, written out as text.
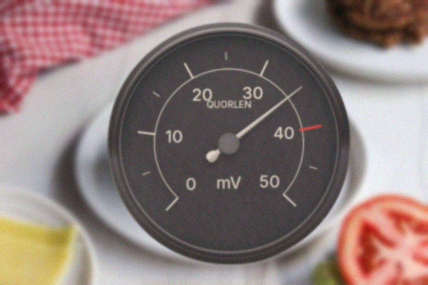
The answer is 35 mV
